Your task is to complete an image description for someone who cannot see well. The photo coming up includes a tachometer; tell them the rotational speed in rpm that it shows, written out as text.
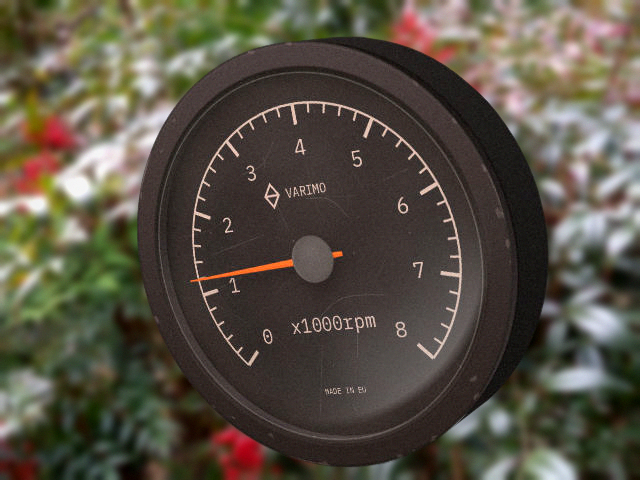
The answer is 1200 rpm
